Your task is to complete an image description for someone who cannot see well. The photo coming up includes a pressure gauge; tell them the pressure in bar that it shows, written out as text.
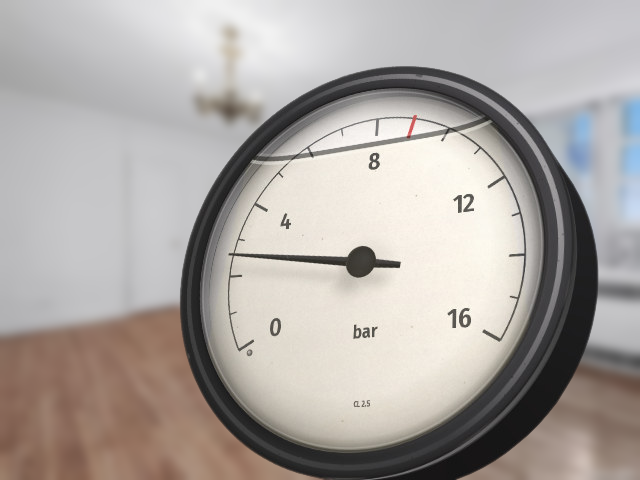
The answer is 2.5 bar
